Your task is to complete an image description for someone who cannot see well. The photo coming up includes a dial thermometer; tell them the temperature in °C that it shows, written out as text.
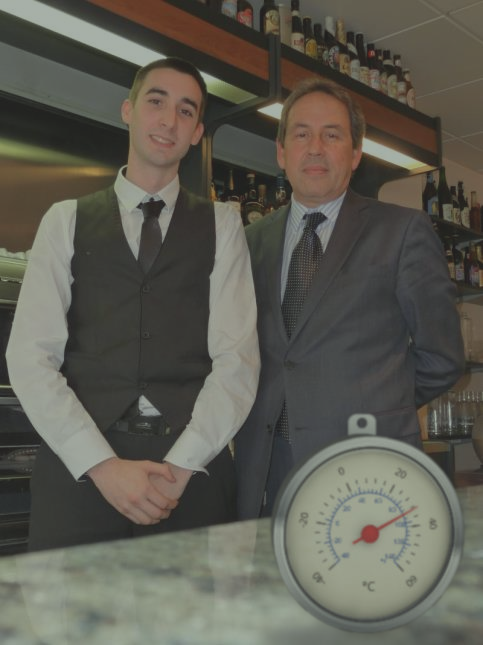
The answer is 32 °C
